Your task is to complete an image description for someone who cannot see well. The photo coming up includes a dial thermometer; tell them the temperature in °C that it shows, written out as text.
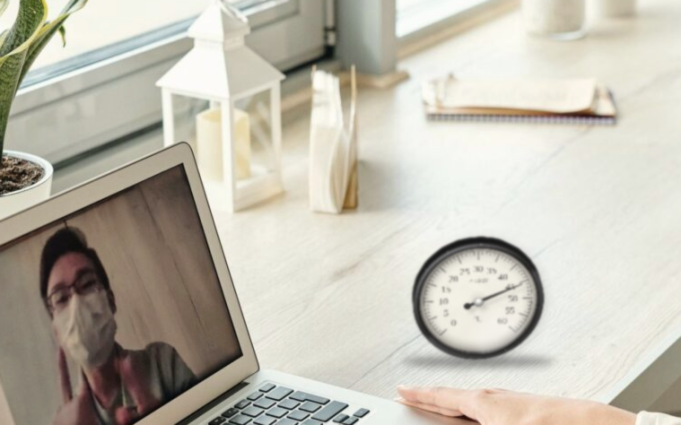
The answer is 45 °C
